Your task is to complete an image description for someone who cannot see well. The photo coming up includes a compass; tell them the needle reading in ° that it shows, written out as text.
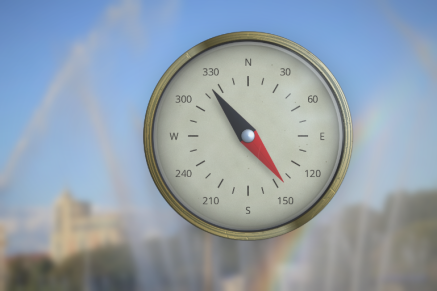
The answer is 142.5 °
